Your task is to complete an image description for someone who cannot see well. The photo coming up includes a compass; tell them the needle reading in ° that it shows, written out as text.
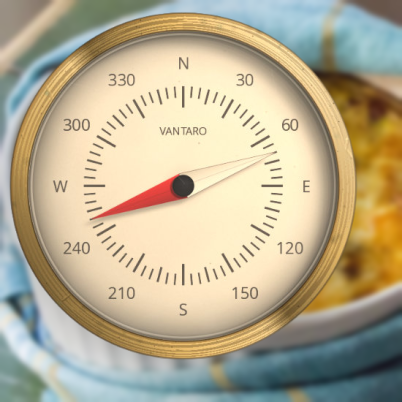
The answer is 250 °
